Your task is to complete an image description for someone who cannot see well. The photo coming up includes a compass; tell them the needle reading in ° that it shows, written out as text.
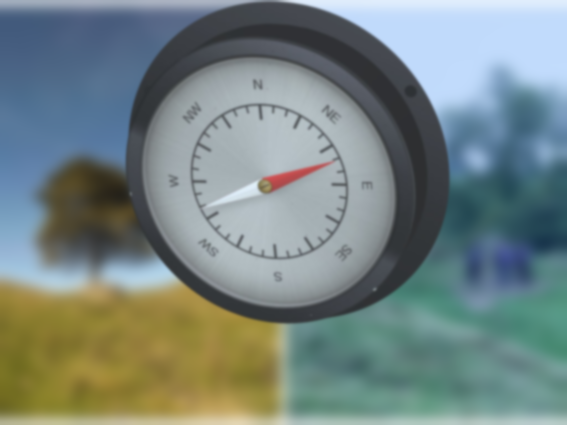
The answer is 70 °
